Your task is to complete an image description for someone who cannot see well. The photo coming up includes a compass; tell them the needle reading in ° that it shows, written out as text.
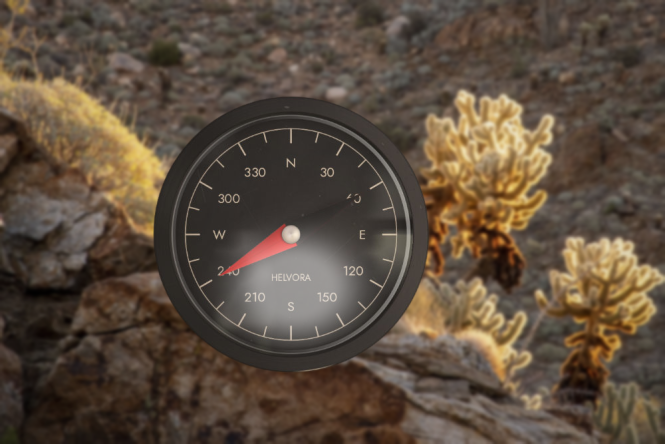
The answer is 240 °
